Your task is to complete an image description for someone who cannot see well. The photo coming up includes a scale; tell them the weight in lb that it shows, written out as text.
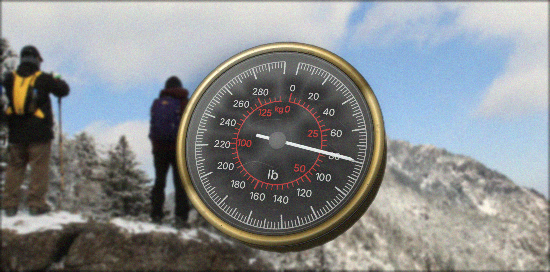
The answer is 80 lb
